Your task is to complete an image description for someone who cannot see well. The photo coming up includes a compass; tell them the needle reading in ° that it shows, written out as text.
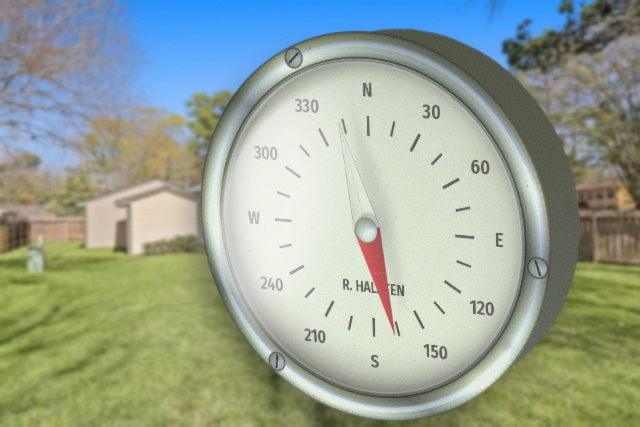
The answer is 165 °
